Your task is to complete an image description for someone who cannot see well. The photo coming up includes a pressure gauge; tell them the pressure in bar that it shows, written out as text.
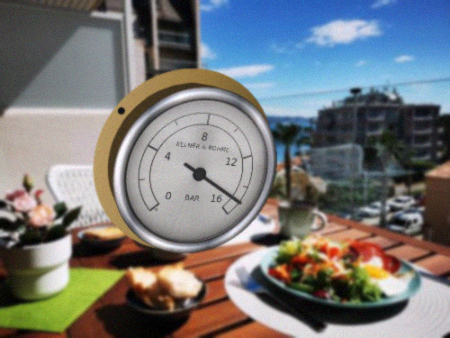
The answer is 15 bar
